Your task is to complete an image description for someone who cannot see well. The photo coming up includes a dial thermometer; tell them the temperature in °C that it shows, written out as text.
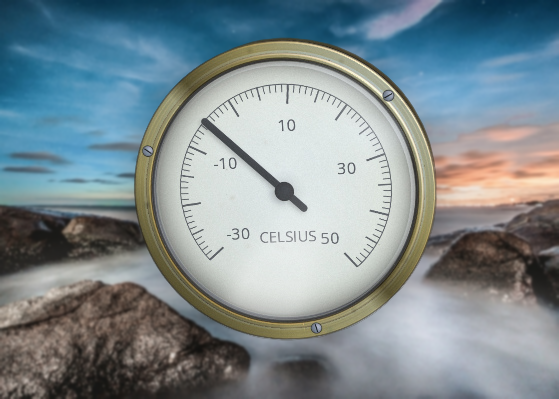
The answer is -5 °C
